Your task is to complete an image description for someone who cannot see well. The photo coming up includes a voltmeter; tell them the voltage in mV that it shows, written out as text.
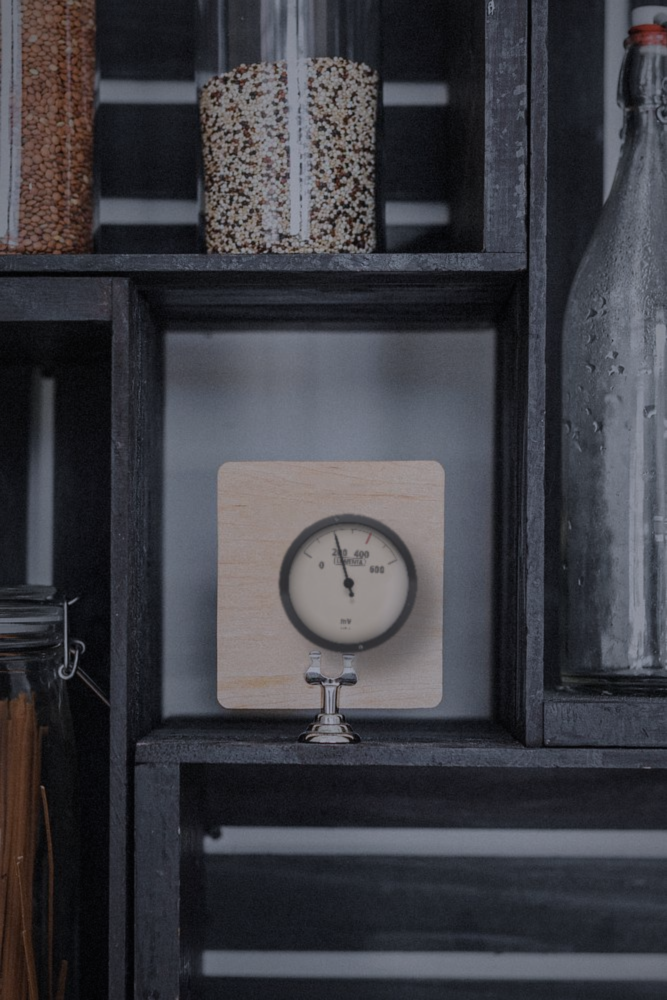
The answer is 200 mV
